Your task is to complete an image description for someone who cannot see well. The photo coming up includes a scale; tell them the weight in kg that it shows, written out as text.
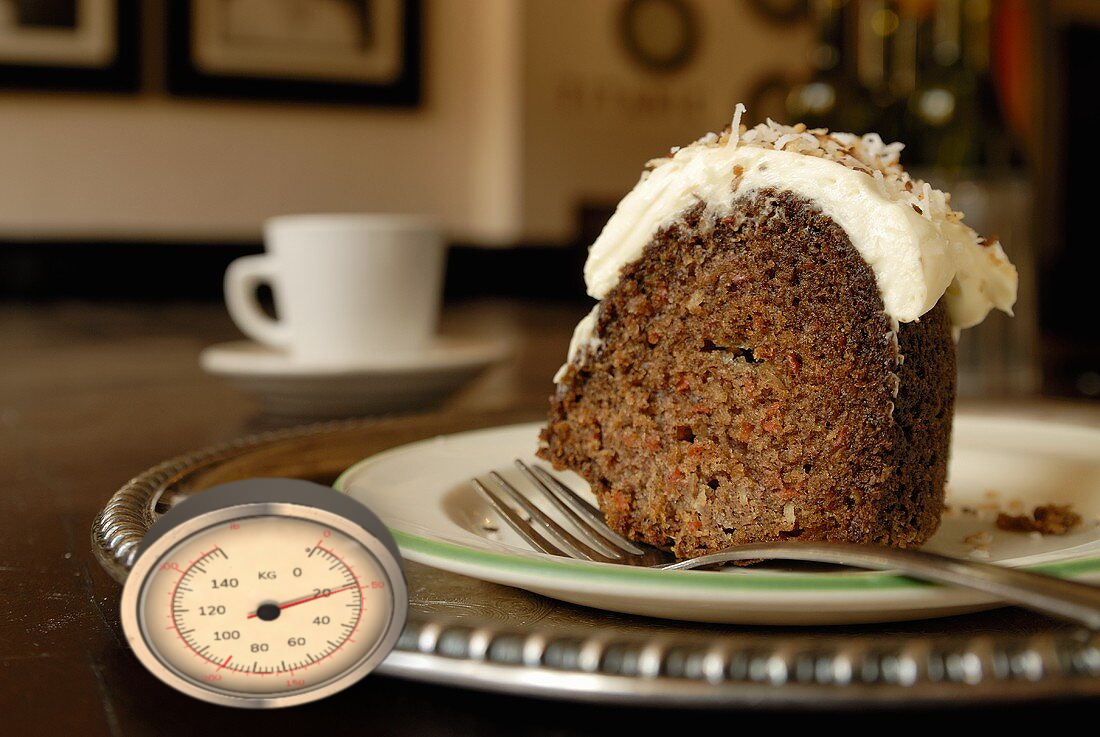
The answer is 20 kg
